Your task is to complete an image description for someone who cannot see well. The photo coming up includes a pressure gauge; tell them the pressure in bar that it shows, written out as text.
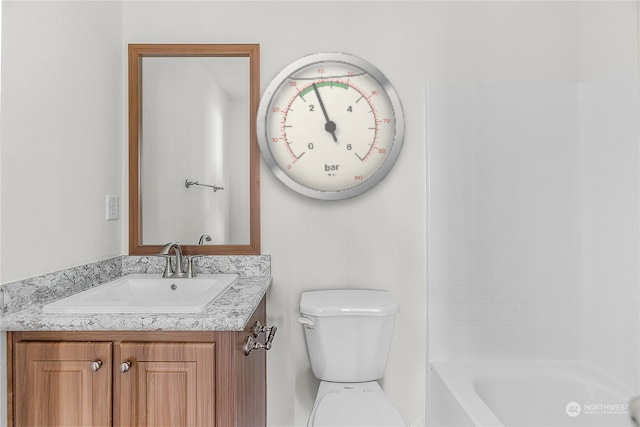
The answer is 2.5 bar
